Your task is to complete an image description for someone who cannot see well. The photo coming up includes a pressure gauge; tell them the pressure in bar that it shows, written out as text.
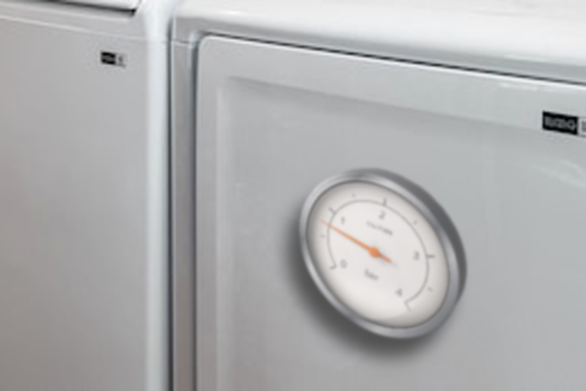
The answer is 0.75 bar
